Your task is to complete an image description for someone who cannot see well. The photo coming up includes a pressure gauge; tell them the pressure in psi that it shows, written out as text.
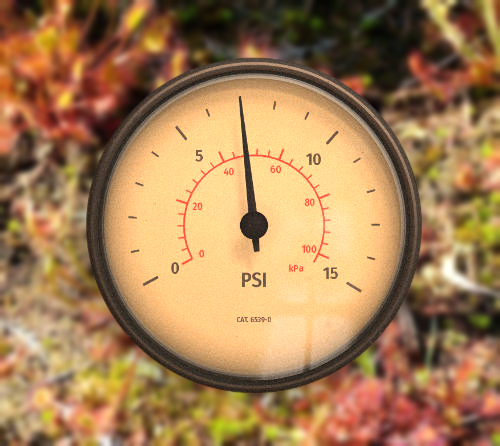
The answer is 7 psi
